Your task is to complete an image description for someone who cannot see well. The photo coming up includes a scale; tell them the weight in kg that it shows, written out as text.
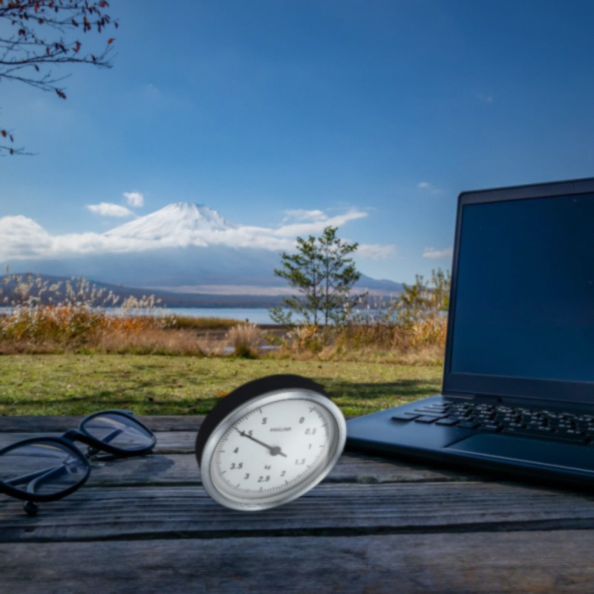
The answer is 4.5 kg
